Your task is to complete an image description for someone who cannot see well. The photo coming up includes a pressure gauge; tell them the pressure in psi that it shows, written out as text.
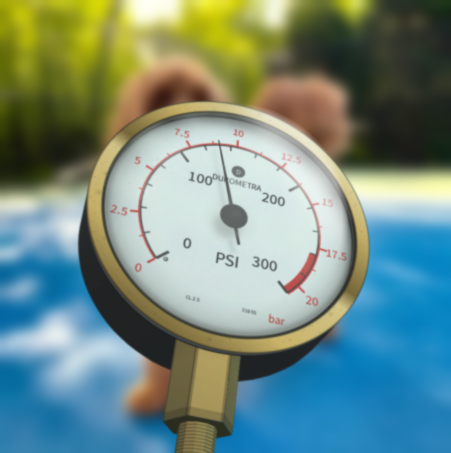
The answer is 130 psi
